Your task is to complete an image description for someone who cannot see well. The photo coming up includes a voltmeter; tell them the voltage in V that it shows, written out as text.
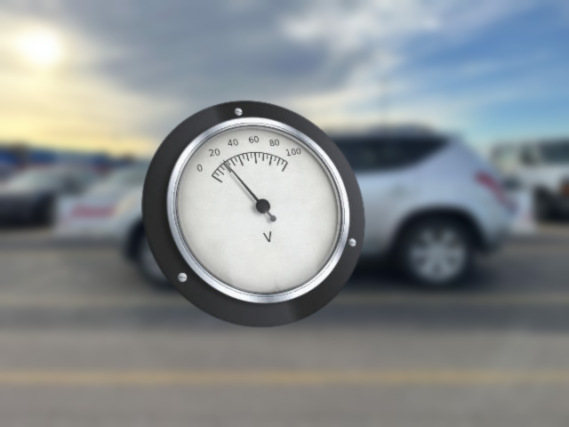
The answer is 20 V
